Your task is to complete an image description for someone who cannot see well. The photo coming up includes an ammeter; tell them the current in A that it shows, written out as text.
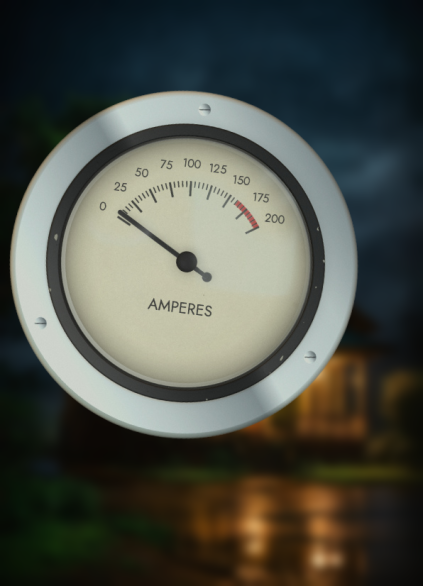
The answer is 5 A
